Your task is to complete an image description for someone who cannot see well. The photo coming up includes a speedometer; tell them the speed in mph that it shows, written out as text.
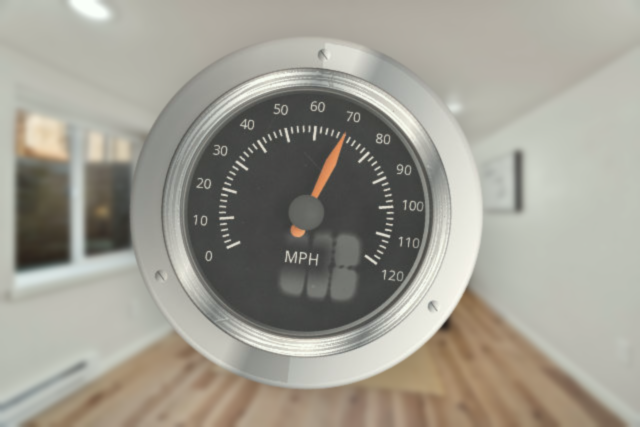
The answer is 70 mph
